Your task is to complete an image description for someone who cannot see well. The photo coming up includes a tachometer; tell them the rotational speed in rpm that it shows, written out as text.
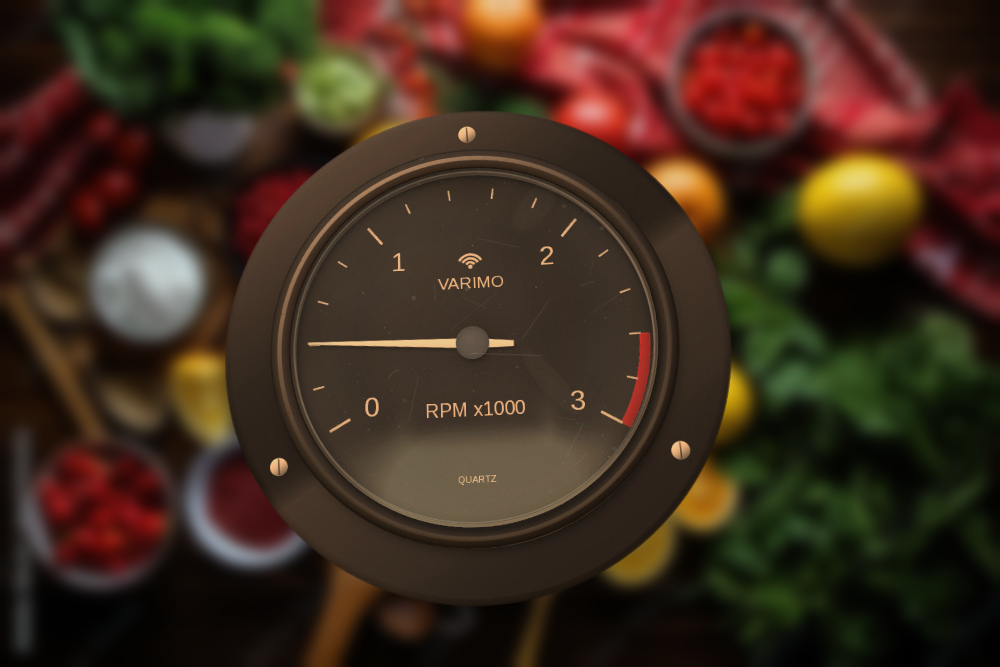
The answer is 400 rpm
